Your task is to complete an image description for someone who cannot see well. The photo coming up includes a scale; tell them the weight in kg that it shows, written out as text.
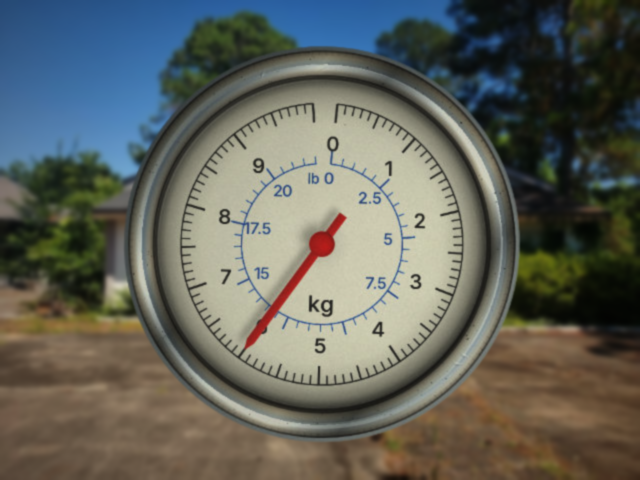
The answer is 6 kg
